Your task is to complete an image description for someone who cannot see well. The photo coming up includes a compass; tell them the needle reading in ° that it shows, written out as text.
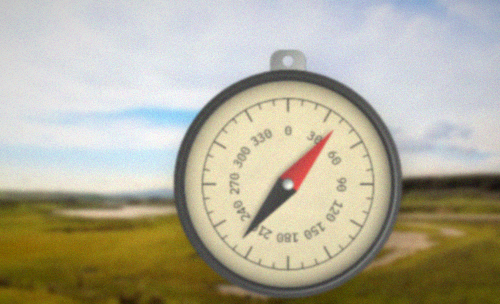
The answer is 40 °
